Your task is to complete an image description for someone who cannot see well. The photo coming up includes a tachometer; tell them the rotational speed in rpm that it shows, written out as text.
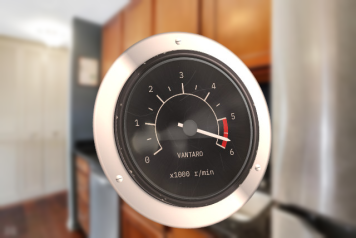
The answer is 5750 rpm
